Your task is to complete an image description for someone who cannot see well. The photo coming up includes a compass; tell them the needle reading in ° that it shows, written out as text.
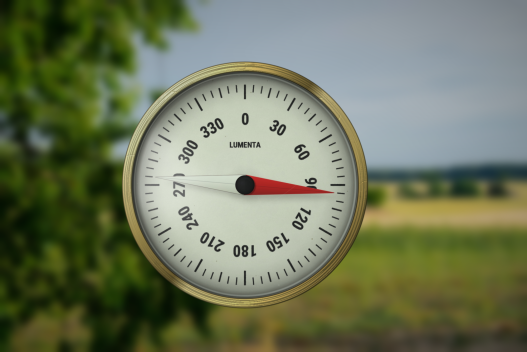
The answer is 95 °
